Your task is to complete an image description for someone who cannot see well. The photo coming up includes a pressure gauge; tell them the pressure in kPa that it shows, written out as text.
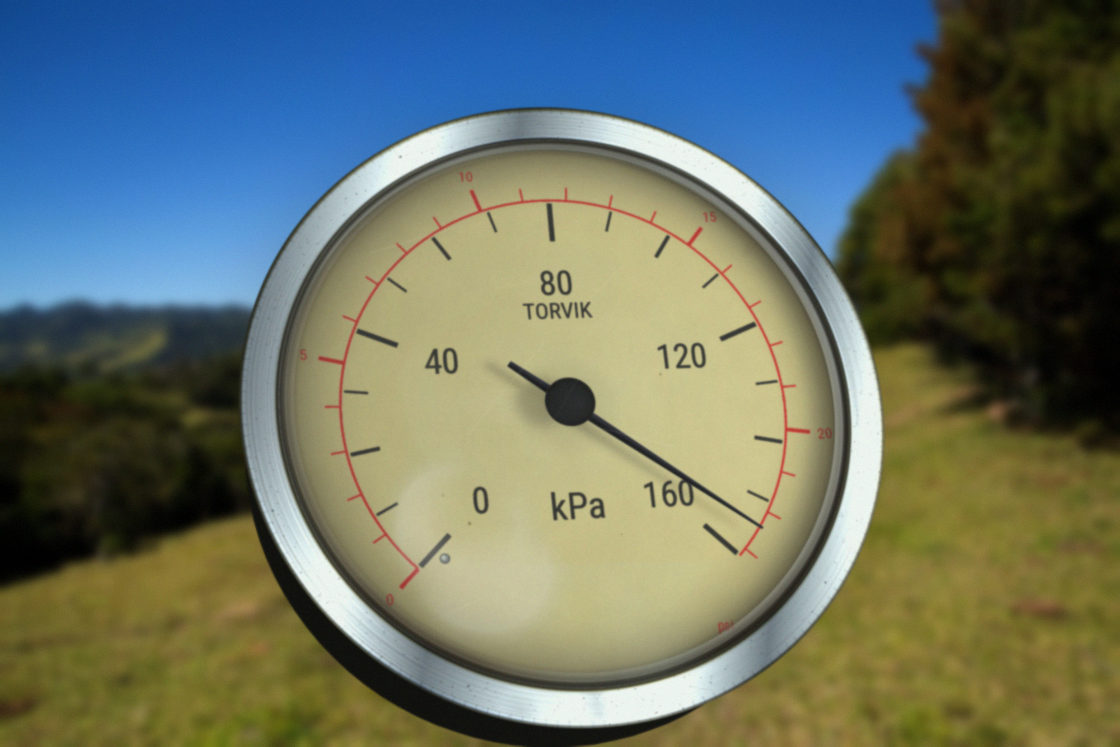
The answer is 155 kPa
